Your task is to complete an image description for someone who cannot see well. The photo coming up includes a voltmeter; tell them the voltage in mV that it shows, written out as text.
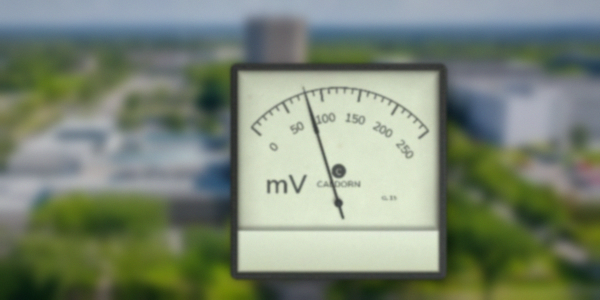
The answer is 80 mV
